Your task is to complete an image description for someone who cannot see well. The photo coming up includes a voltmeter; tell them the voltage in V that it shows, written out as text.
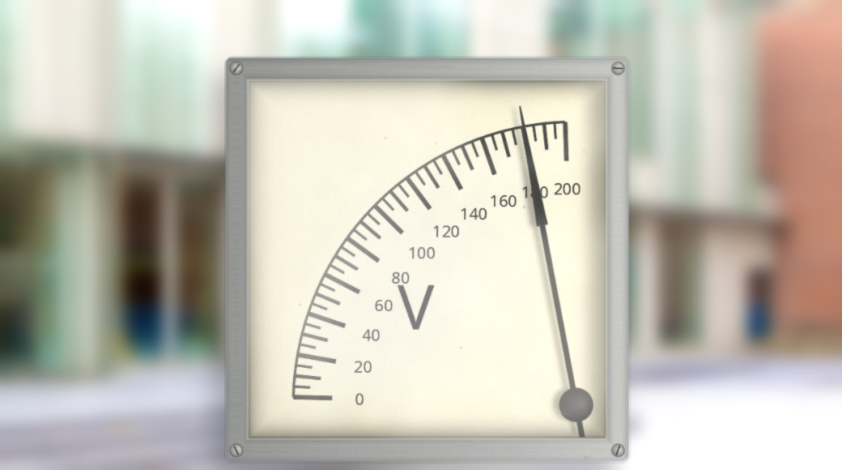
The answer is 180 V
